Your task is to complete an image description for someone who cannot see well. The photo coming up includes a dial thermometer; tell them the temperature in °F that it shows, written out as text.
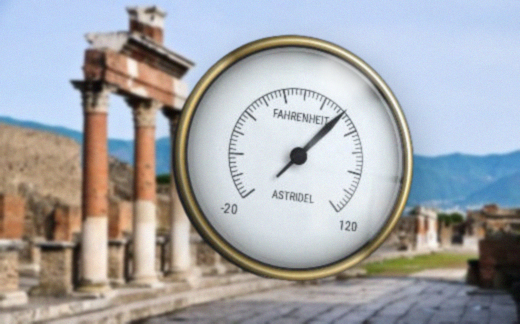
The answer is 70 °F
